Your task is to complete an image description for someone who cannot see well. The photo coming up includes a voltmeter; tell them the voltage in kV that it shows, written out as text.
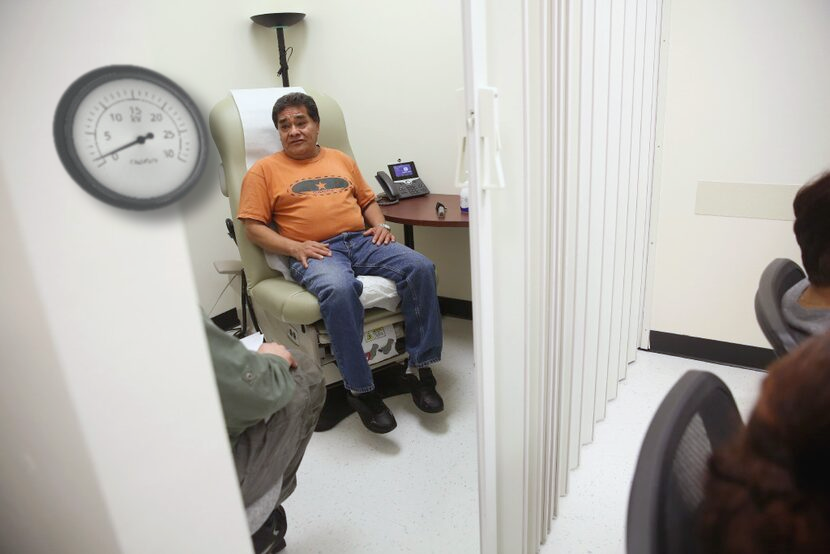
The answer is 1 kV
